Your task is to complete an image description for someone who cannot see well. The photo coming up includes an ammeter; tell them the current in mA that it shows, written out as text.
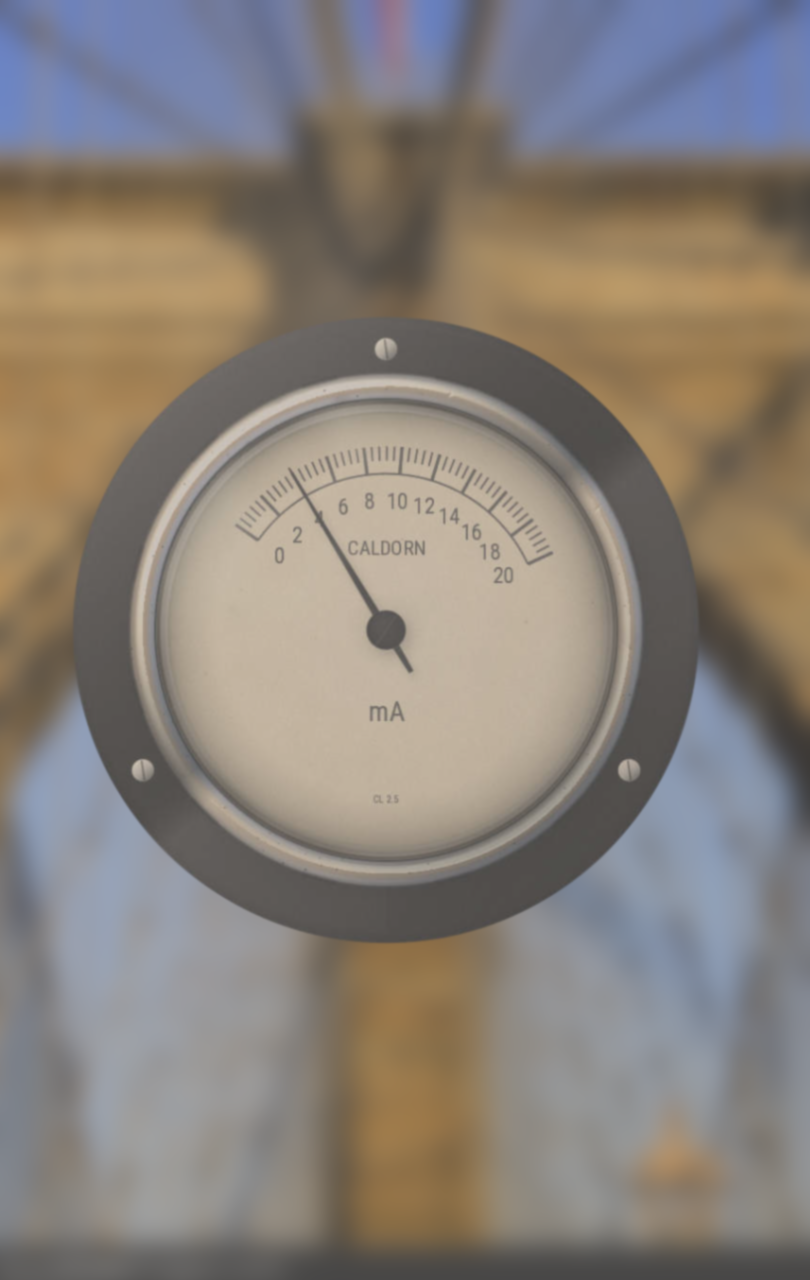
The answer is 4 mA
